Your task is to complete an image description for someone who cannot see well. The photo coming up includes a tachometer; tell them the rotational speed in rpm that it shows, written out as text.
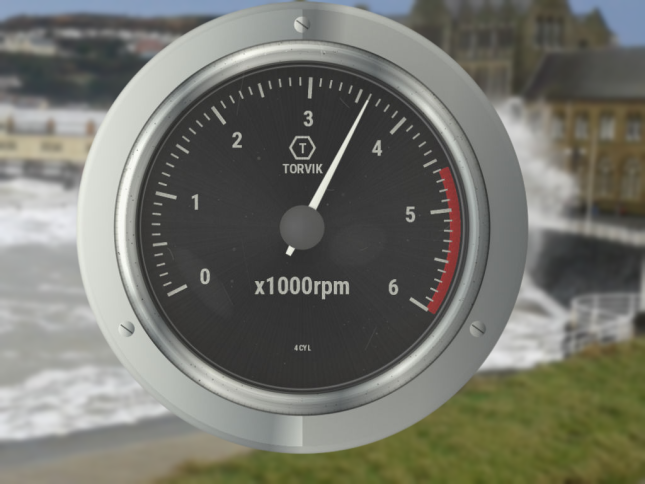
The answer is 3600 rpm
